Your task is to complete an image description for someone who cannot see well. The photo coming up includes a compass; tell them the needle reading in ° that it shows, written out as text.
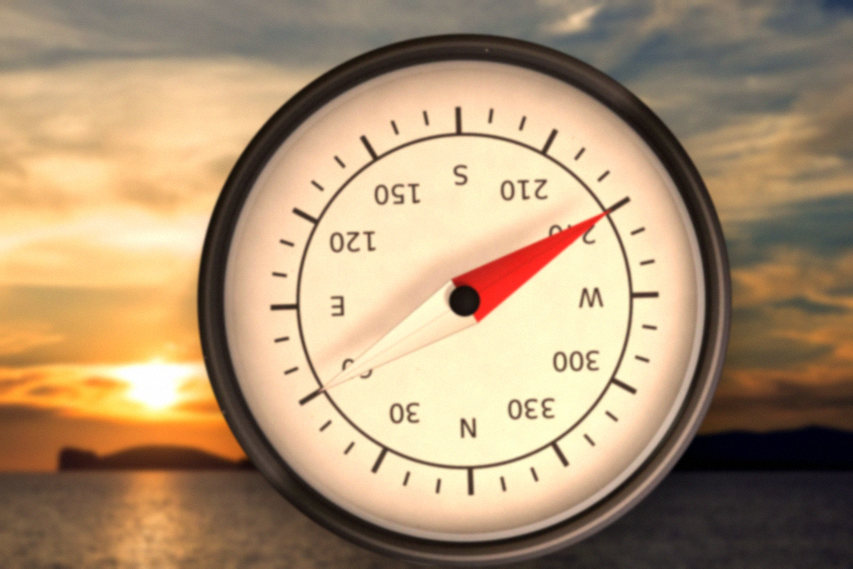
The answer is 240 °
